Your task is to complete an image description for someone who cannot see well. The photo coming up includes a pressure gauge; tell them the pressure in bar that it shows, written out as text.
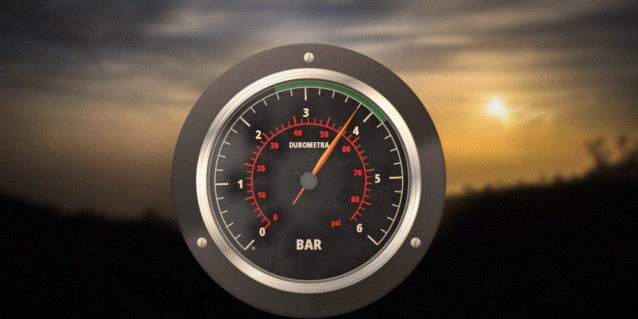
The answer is 3.8 bar
